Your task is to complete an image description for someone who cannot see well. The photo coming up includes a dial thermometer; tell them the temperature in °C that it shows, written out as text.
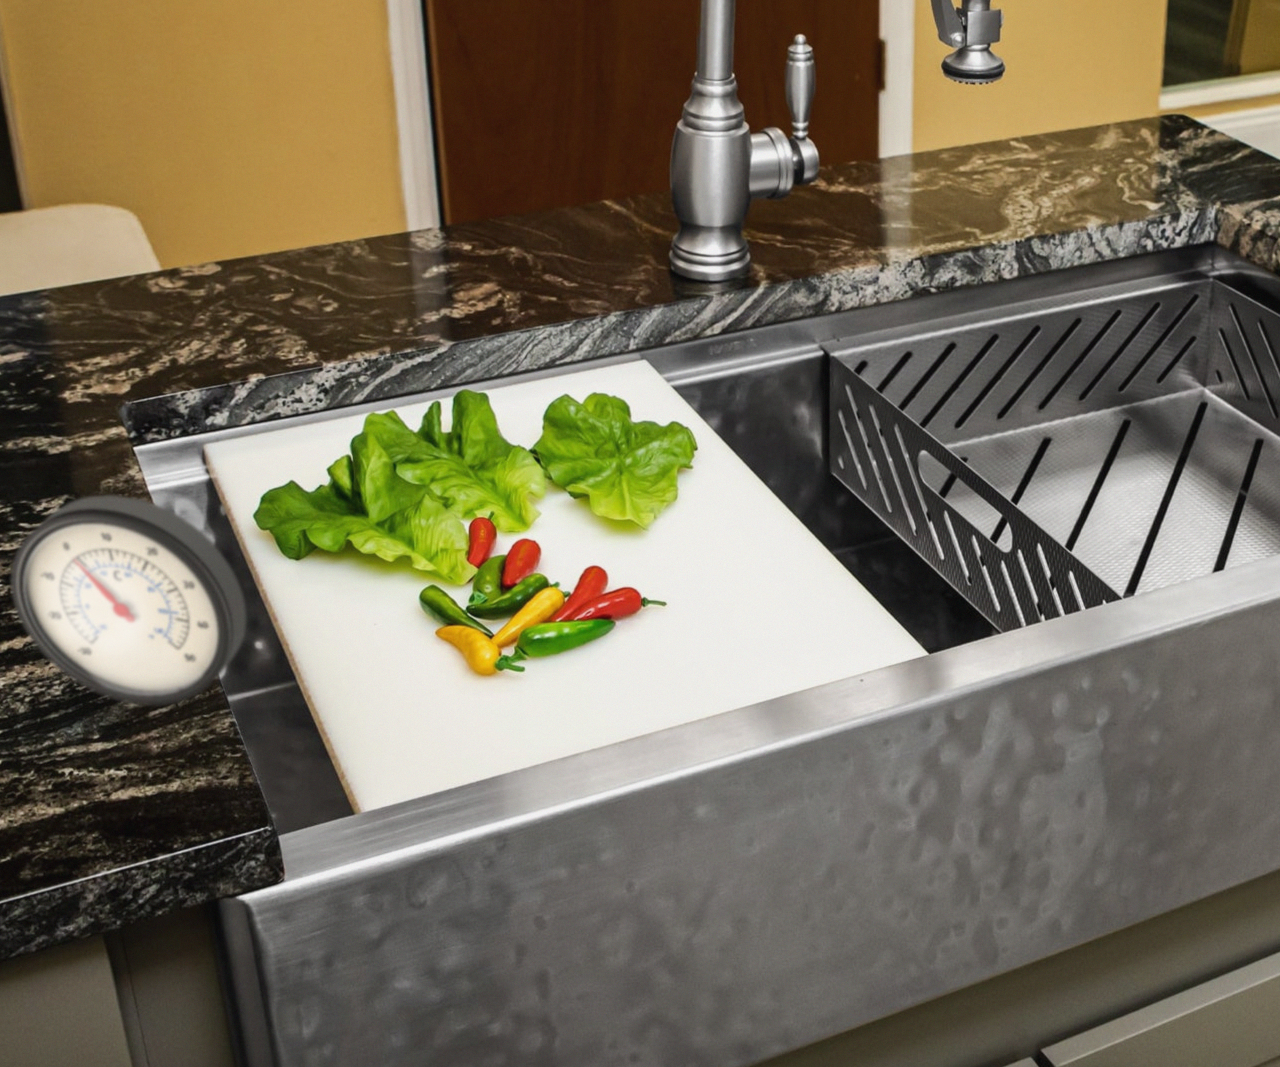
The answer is 0 °C
